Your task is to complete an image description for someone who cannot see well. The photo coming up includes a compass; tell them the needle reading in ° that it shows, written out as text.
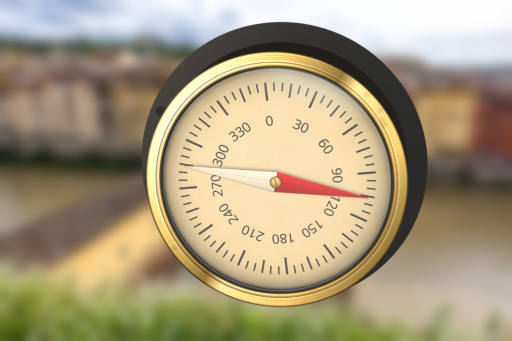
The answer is 105 °
